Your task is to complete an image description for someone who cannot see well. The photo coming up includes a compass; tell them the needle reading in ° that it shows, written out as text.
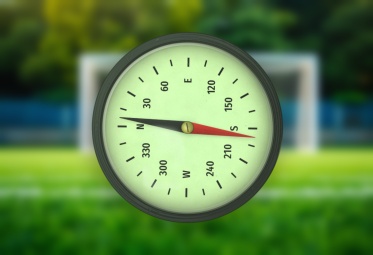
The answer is 187.5 °
